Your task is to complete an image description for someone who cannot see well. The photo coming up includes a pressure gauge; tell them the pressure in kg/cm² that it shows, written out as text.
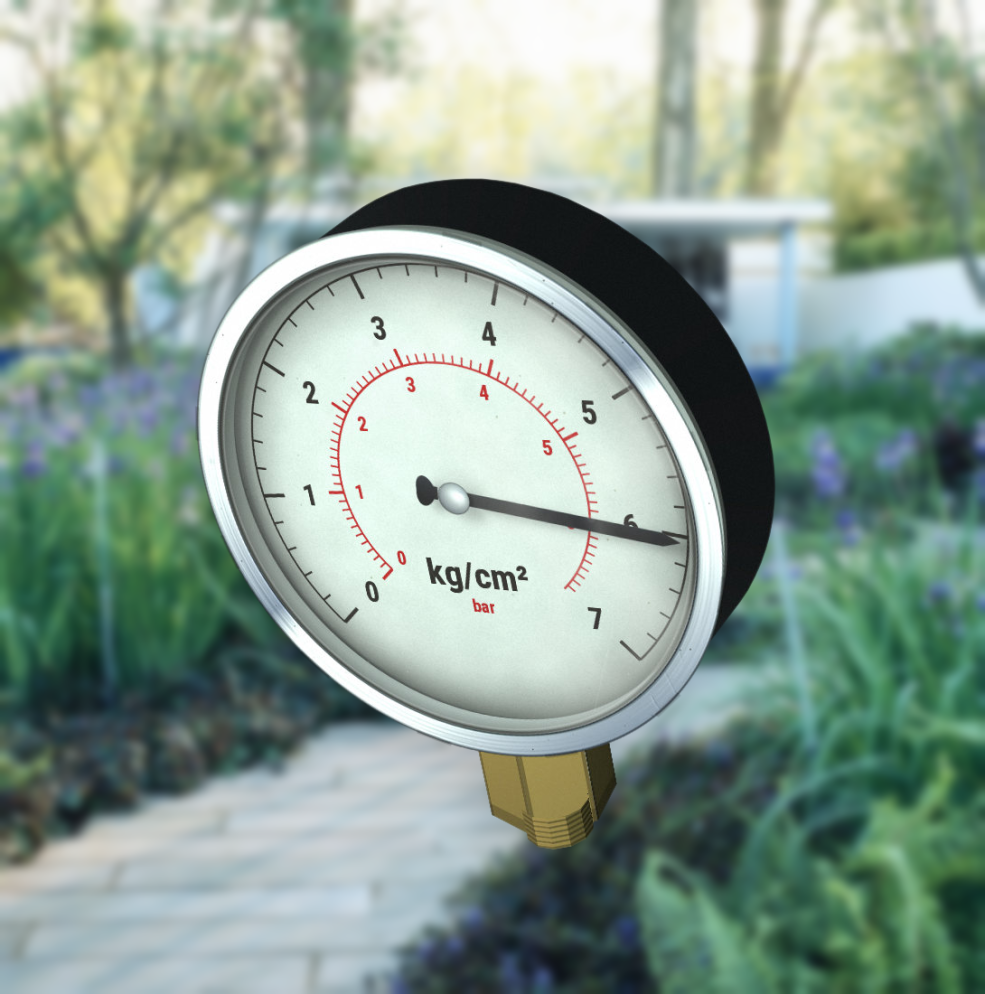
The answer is 6 kg/cm²
